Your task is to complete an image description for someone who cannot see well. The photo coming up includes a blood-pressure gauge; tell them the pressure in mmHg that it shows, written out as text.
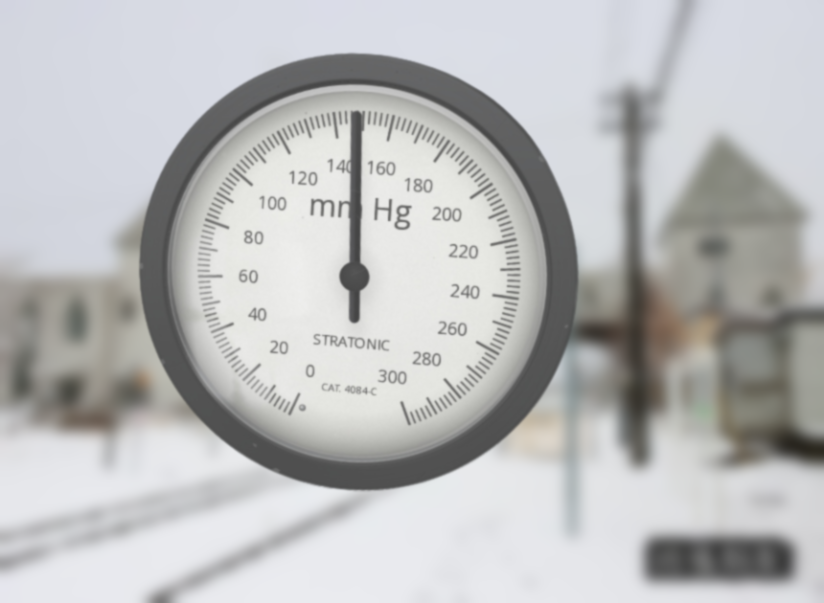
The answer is 148 mmHg
